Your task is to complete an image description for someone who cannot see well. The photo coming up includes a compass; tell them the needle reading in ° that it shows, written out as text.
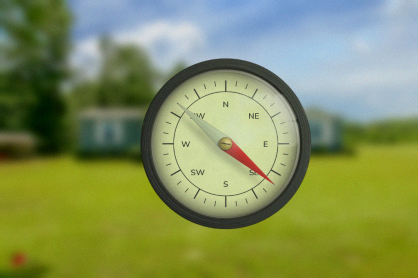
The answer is 130 °
